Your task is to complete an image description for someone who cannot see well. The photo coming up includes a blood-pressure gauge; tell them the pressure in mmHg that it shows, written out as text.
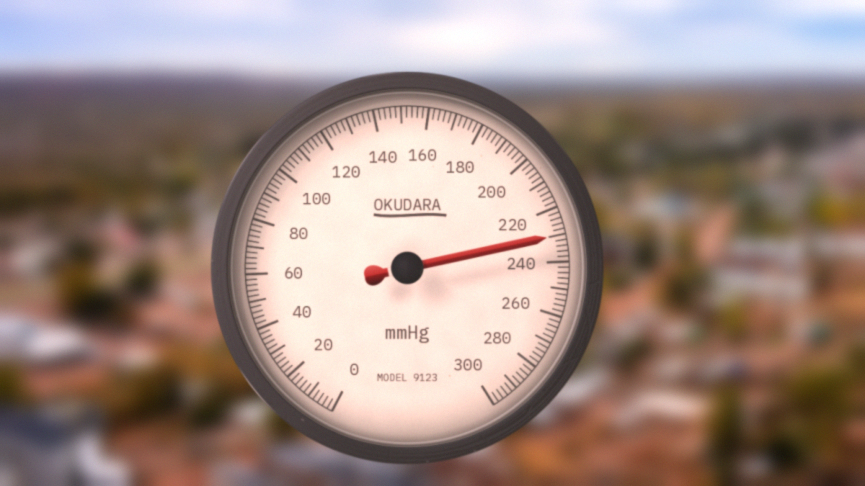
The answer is 230 mmHg
